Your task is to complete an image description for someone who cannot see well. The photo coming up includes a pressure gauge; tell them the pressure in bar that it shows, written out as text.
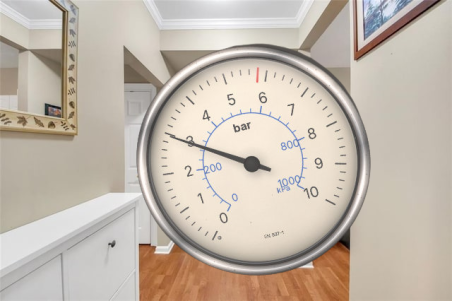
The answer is 3 bar
